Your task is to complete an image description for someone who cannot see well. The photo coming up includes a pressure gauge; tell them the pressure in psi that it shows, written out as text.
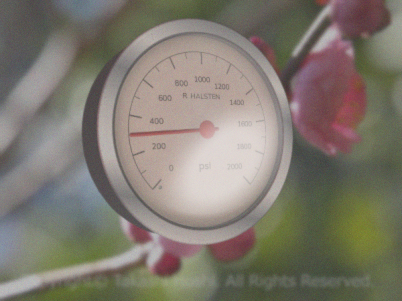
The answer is 300 psi
